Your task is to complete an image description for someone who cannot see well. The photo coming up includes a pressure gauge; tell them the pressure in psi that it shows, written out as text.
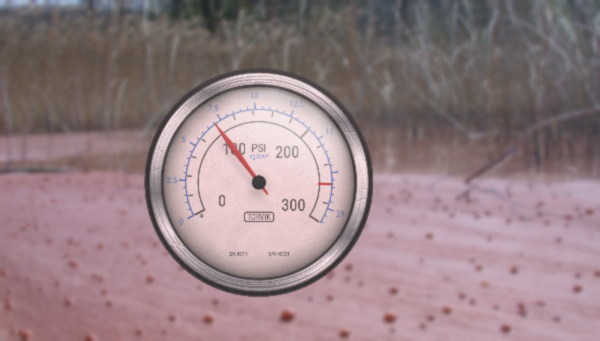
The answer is 100 psi
